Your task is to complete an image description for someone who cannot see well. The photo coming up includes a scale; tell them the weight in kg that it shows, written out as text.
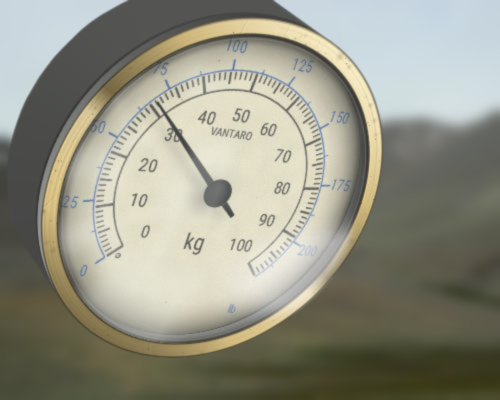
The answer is 31 kg
